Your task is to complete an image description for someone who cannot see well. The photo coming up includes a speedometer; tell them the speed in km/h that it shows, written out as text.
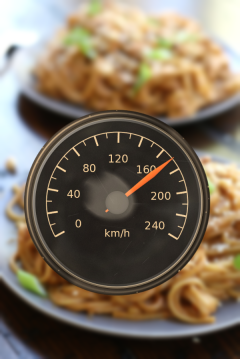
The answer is 170 km/h
